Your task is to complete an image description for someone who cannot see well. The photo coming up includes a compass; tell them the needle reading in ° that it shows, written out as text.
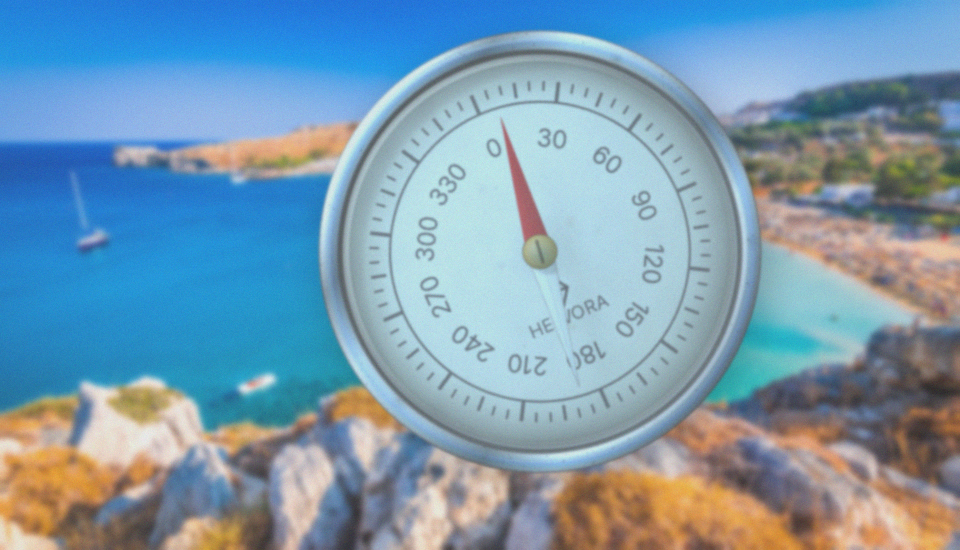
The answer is 7.5 °
